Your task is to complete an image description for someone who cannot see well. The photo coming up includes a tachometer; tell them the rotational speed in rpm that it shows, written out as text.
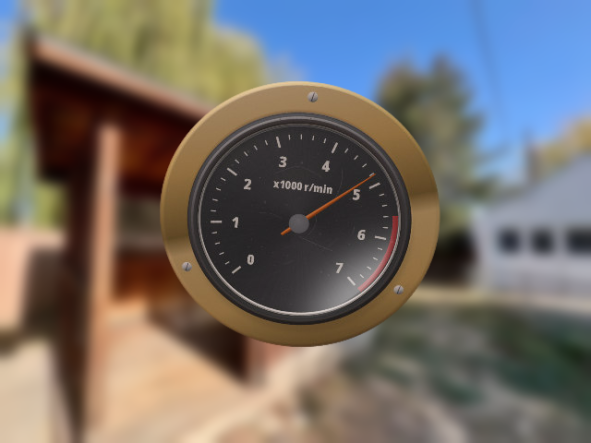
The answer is 4800 rpm
